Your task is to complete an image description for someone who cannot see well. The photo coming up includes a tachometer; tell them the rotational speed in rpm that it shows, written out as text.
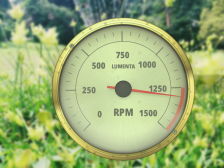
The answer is 1300 rpm
